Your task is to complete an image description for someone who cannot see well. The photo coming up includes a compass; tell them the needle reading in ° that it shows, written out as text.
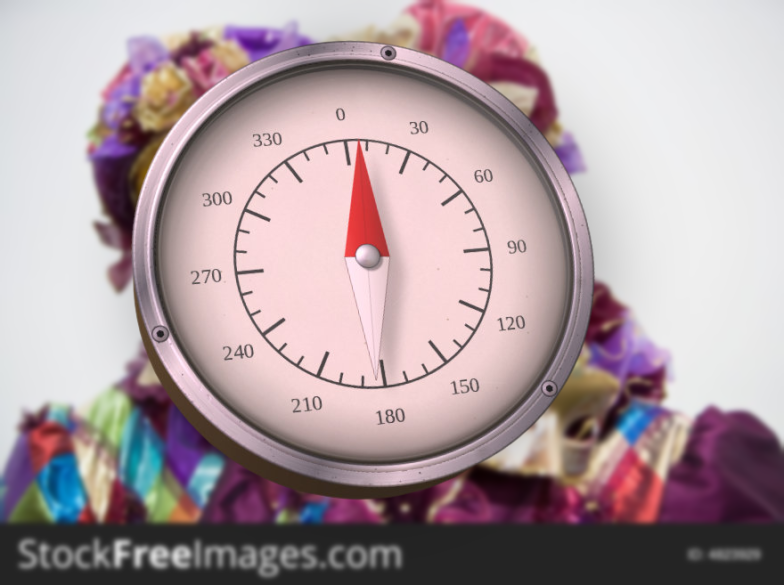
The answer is 5 °
